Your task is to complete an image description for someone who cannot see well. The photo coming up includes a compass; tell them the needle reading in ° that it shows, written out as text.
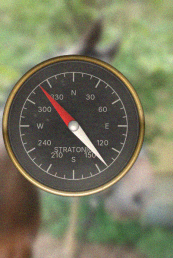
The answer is 320 °
